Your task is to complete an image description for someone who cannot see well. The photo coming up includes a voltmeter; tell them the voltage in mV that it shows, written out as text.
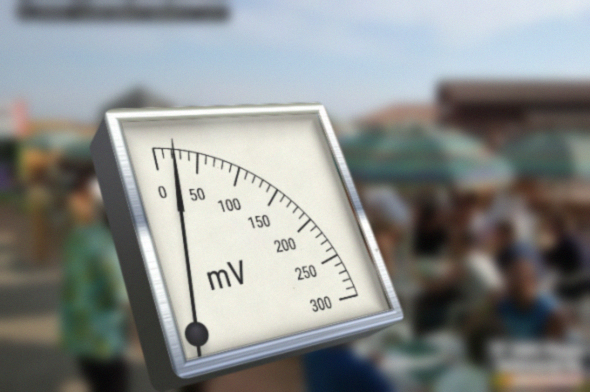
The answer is 20 mV
